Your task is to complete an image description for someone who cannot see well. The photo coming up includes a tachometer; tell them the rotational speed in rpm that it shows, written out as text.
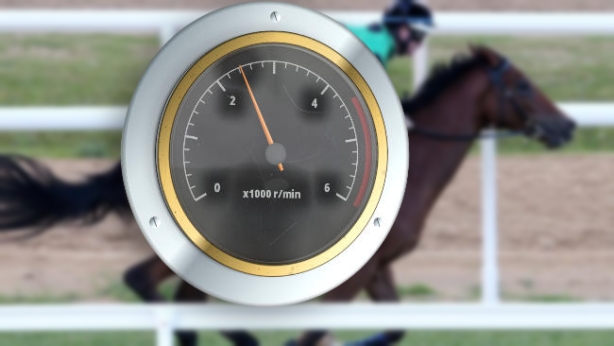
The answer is 2400 rpm
